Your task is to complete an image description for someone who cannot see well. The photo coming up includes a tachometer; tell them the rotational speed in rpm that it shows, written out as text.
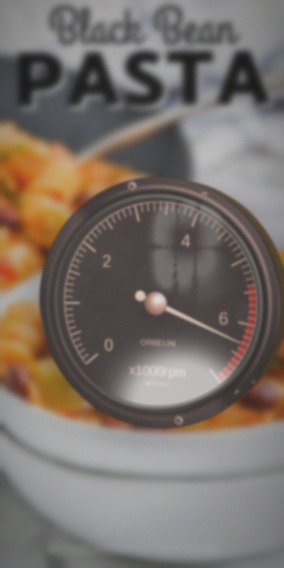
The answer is 6300 rpm
